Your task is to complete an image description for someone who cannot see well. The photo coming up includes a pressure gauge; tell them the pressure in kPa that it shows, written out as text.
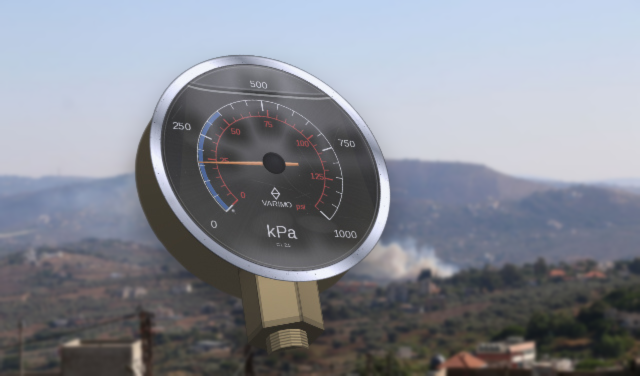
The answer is 150 kPa
